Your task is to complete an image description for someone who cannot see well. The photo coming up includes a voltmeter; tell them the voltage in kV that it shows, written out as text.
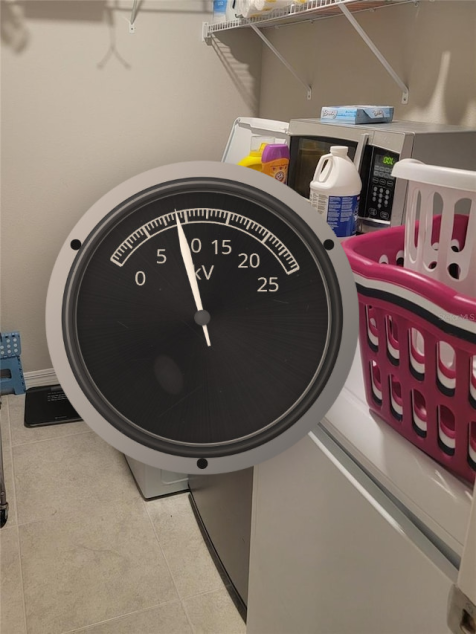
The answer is 9 kV
